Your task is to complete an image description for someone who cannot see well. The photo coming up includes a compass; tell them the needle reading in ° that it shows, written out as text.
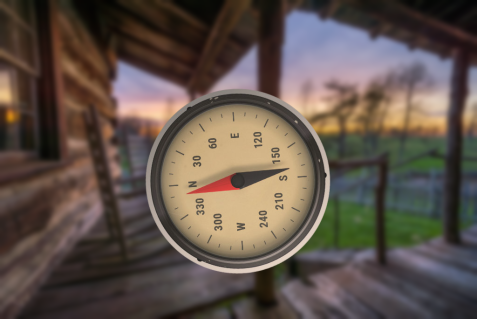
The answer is 350 °
